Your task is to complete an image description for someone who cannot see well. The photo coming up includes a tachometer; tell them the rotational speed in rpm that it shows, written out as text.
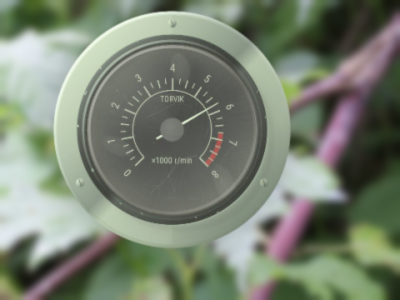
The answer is 5750 rpm
